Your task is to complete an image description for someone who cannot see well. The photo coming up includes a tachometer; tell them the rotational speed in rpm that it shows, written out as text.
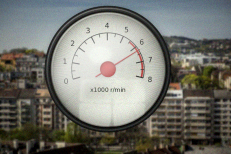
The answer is 6250 rpm
